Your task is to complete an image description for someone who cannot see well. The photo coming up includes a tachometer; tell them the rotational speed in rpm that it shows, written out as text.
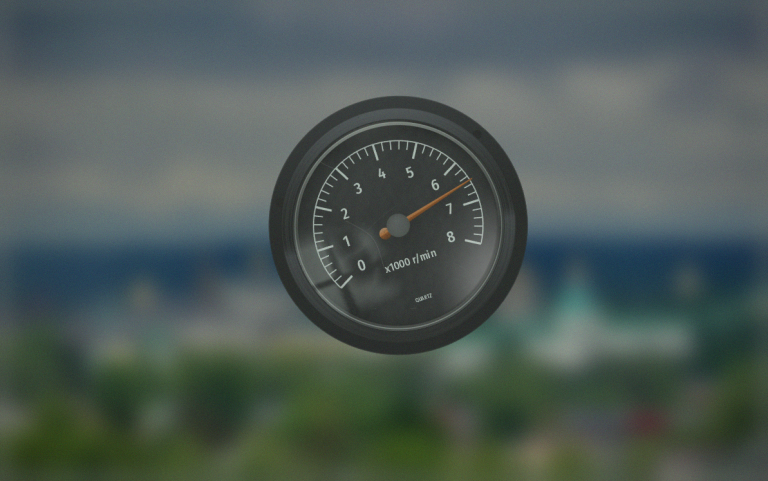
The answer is 6500 rpm
